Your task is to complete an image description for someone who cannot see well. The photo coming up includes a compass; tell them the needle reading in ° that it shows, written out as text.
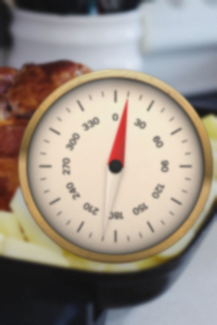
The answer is 10 °
